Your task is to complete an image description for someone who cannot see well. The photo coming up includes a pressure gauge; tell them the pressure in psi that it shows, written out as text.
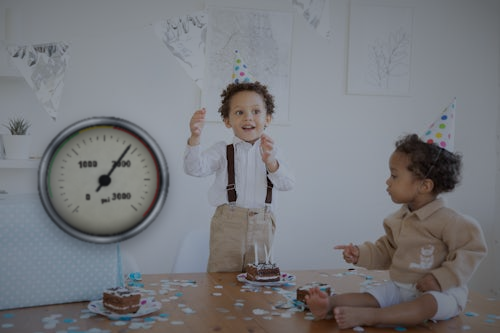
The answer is 1900 psi
